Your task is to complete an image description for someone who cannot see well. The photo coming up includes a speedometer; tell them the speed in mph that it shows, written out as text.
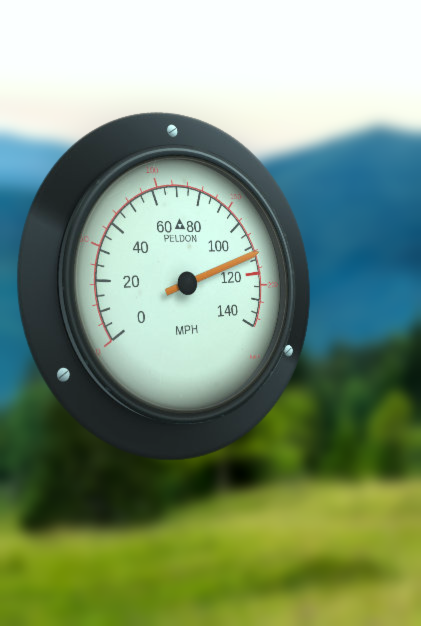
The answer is 112.5 mph
